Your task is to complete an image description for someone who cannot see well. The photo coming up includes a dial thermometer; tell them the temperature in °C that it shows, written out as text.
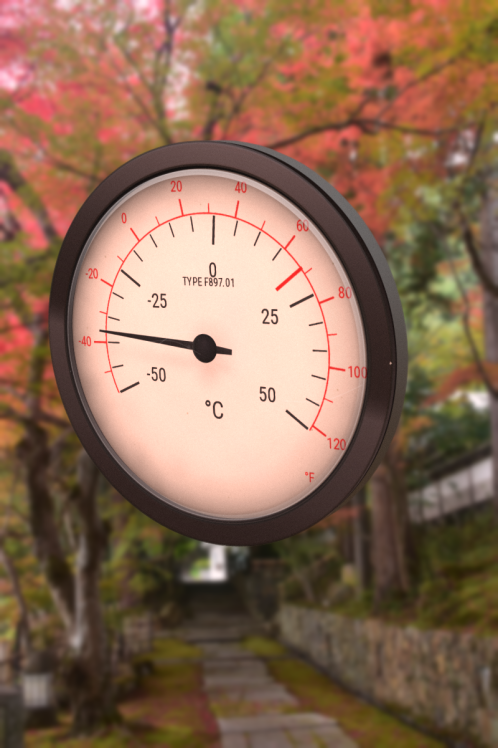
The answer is -37.5 °C
